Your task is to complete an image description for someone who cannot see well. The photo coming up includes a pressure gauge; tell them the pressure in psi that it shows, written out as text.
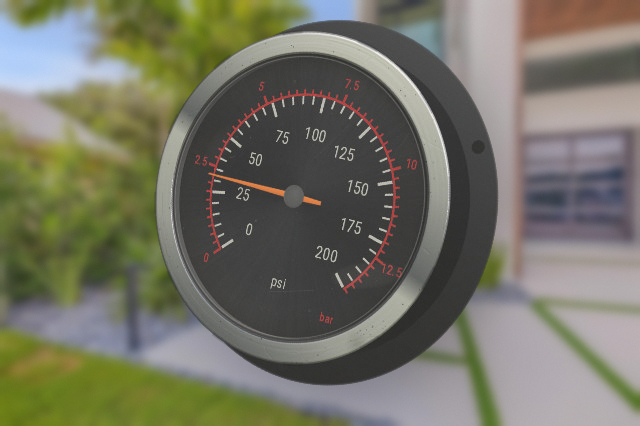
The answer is 32.5 psi
